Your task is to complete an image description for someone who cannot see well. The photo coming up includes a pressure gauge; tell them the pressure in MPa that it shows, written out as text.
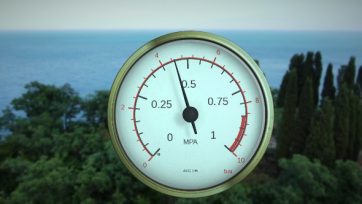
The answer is 0.45 MPa
